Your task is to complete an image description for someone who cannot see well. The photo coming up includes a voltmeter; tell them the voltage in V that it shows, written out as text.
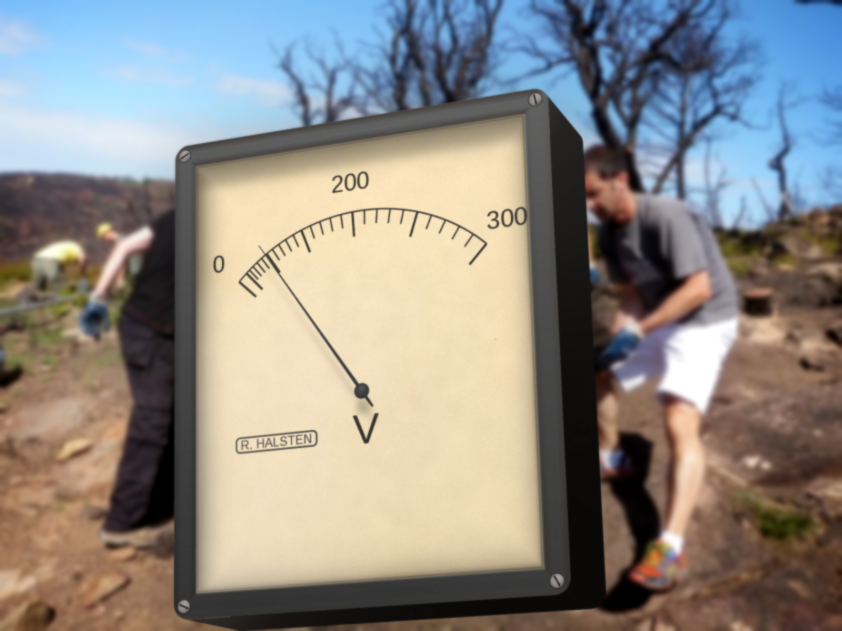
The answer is 100 V
